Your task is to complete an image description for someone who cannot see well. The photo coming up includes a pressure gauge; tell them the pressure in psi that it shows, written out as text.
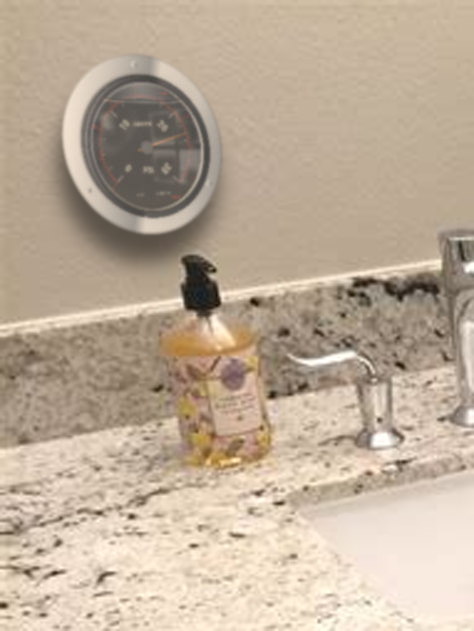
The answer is 23 psi
